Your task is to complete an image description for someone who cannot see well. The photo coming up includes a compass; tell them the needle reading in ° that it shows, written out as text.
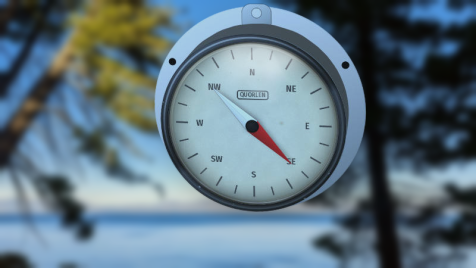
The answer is 135 °
